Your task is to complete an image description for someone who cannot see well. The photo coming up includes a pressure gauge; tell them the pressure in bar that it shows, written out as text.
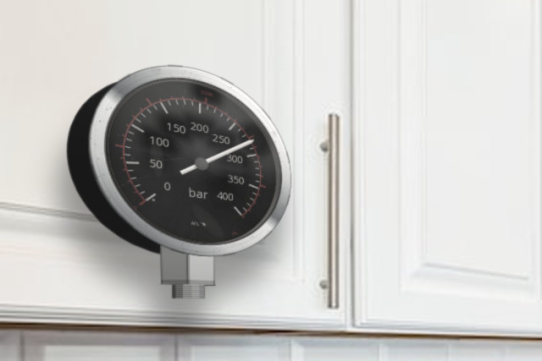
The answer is 280 bar
